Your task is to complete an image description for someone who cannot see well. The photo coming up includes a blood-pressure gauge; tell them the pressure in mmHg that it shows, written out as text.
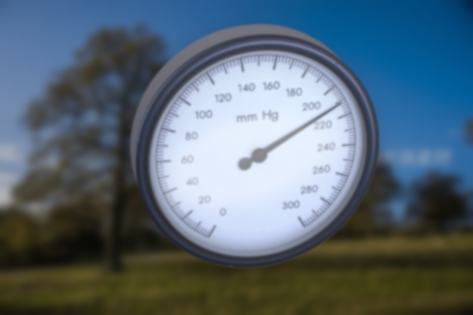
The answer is 210 mmHg
